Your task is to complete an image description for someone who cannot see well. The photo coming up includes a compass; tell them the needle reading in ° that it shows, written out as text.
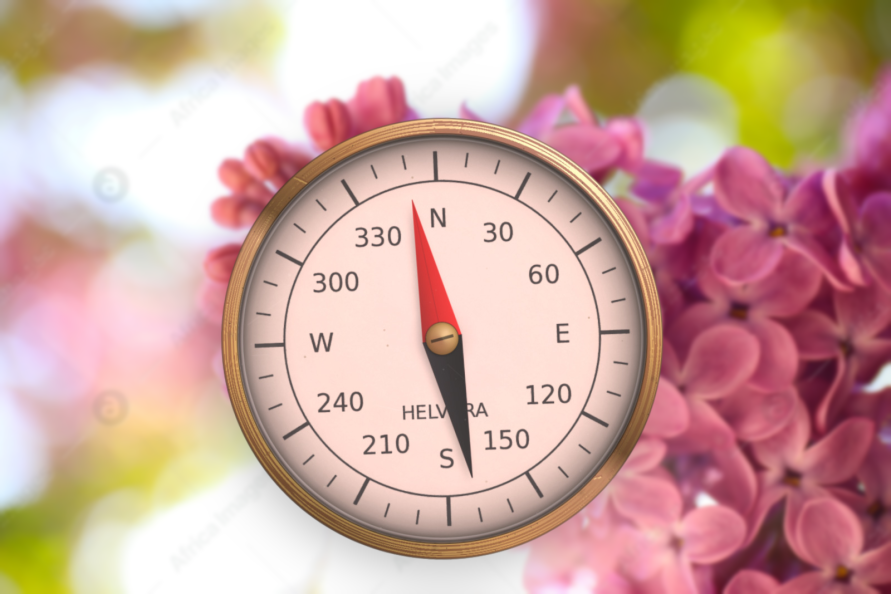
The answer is 350 °
